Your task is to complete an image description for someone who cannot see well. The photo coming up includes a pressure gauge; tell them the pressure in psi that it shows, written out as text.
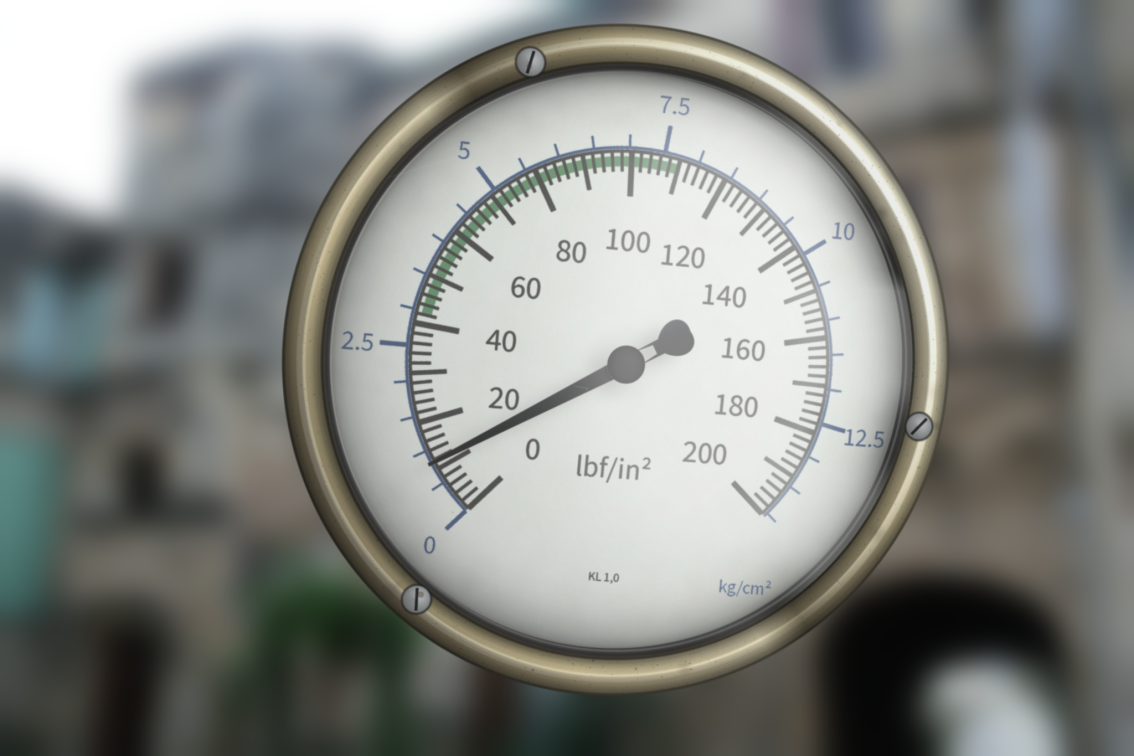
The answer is 12 psi
